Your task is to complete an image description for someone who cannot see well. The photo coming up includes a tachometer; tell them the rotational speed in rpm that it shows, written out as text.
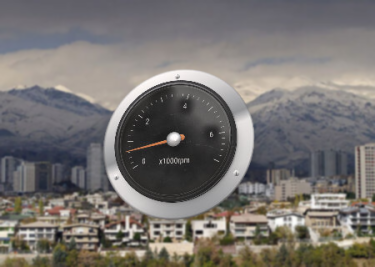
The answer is 600 rpm
